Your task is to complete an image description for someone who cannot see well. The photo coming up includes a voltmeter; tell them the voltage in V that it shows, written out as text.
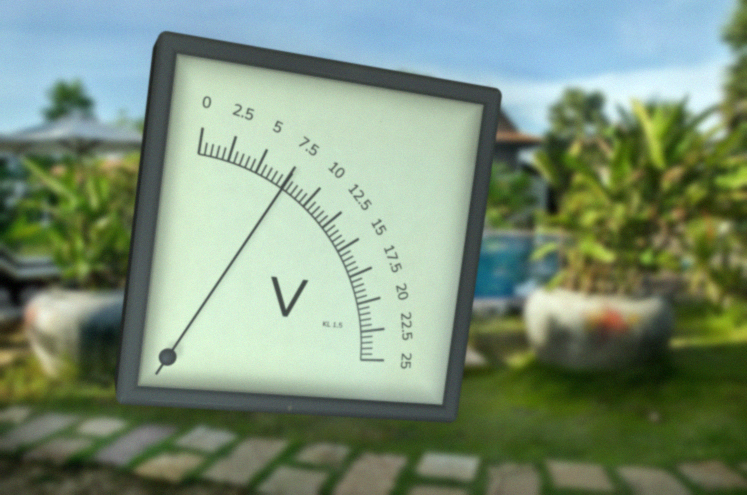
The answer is 7.5 V
